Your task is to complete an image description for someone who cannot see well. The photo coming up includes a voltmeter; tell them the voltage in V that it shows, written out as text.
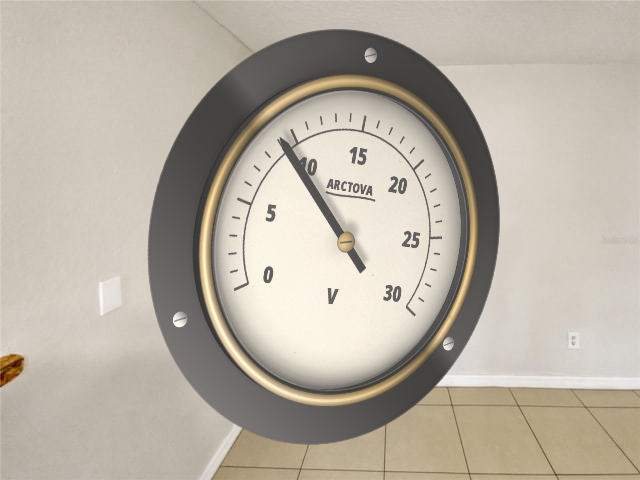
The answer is 9 V
